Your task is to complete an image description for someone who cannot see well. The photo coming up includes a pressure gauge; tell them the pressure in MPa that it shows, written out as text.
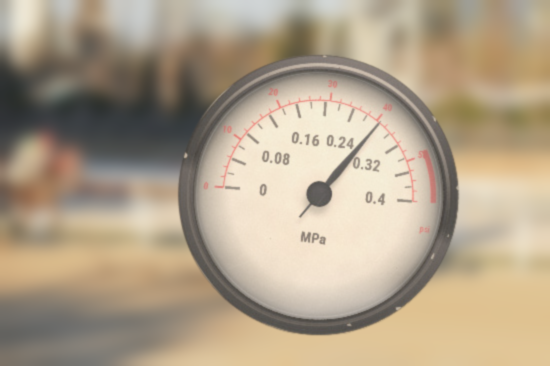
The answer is 0.28 MPa
